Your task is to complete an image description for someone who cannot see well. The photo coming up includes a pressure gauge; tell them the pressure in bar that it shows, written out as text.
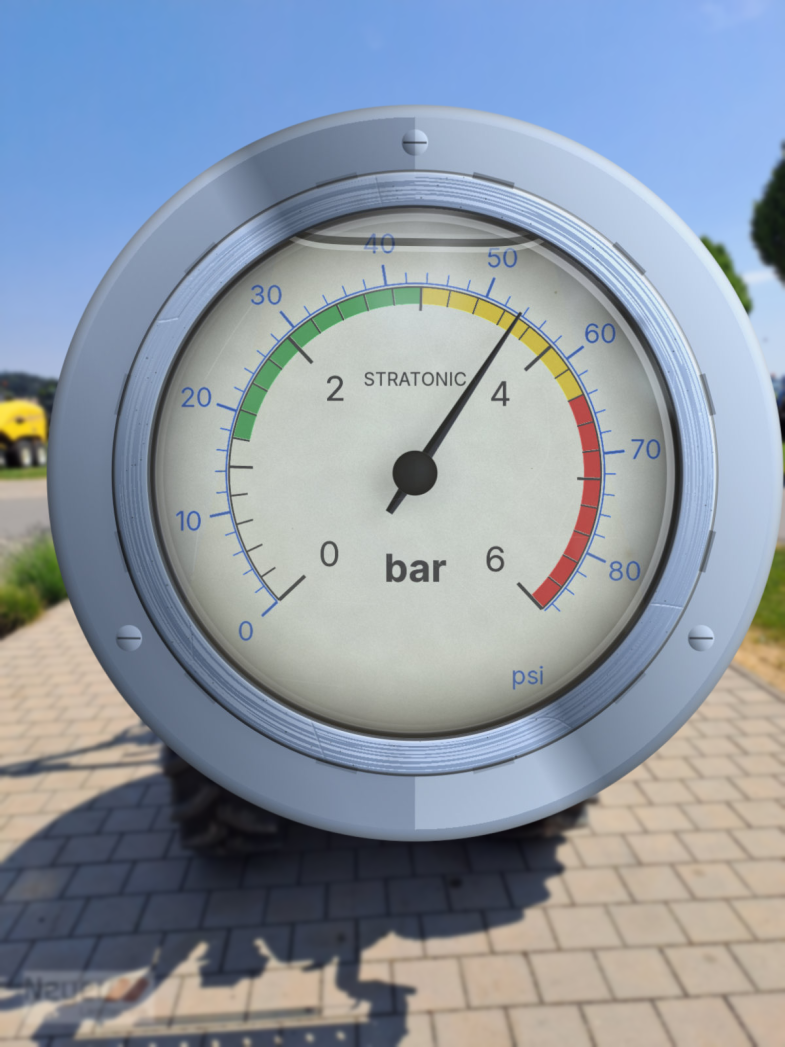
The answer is 3.7 bar
